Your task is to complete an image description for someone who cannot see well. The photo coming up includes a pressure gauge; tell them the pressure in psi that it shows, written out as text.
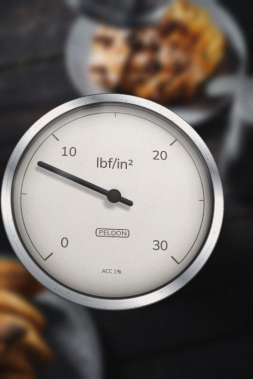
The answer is 7.5 psi
